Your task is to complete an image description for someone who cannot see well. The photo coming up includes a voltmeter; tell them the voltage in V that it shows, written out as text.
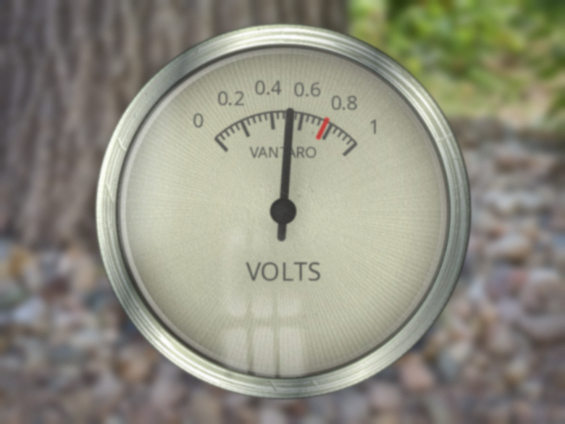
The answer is 0.52 V
